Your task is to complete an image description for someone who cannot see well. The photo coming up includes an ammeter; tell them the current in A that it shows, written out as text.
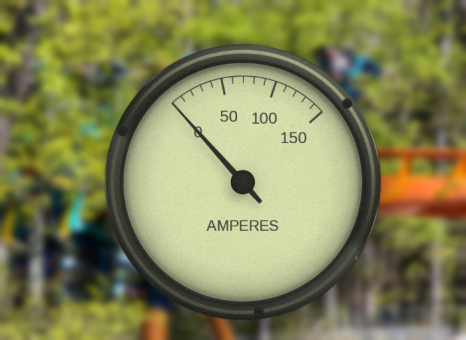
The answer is 0 A
